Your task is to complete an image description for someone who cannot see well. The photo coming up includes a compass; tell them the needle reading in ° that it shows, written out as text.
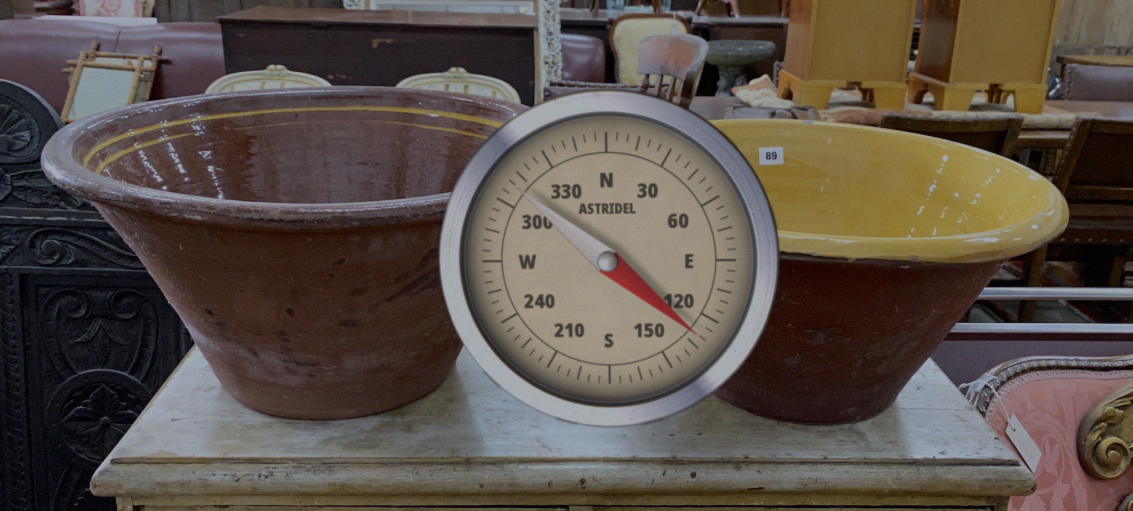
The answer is 130 °
